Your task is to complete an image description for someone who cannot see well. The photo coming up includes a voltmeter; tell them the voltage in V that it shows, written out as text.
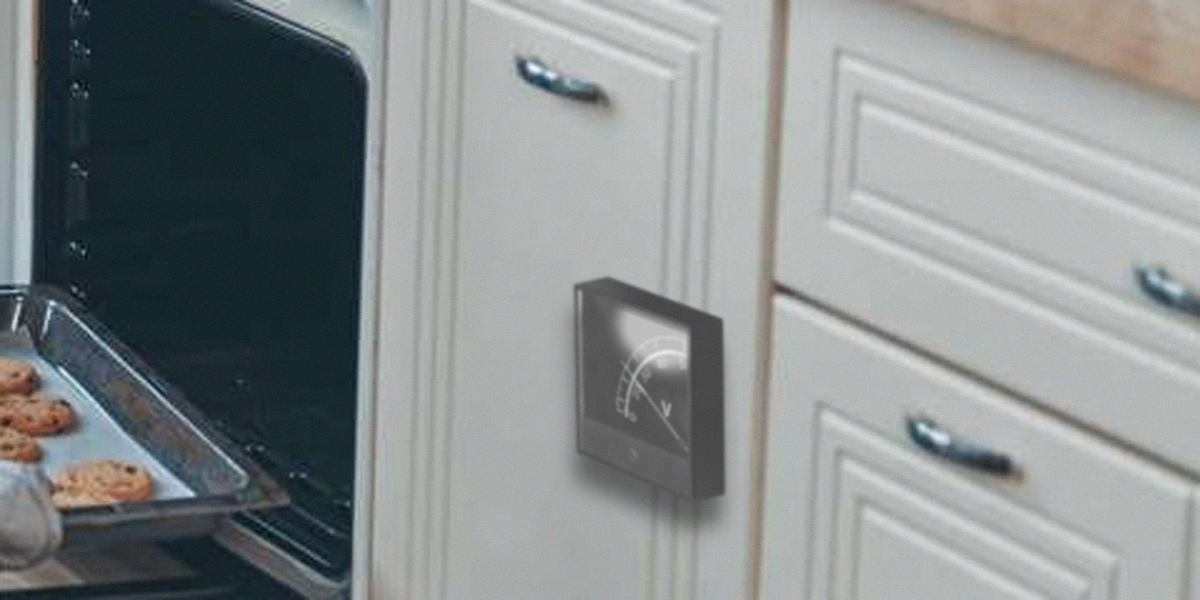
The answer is 25 V
